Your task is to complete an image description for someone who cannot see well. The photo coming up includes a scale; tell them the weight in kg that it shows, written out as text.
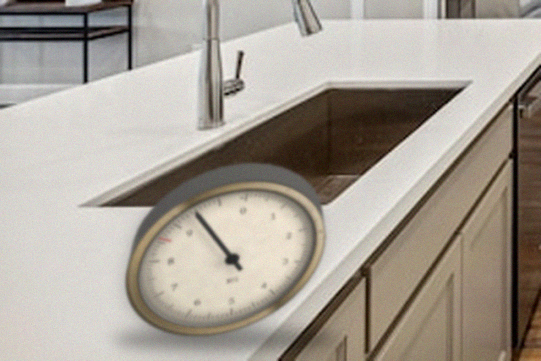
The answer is 9.5 kg
